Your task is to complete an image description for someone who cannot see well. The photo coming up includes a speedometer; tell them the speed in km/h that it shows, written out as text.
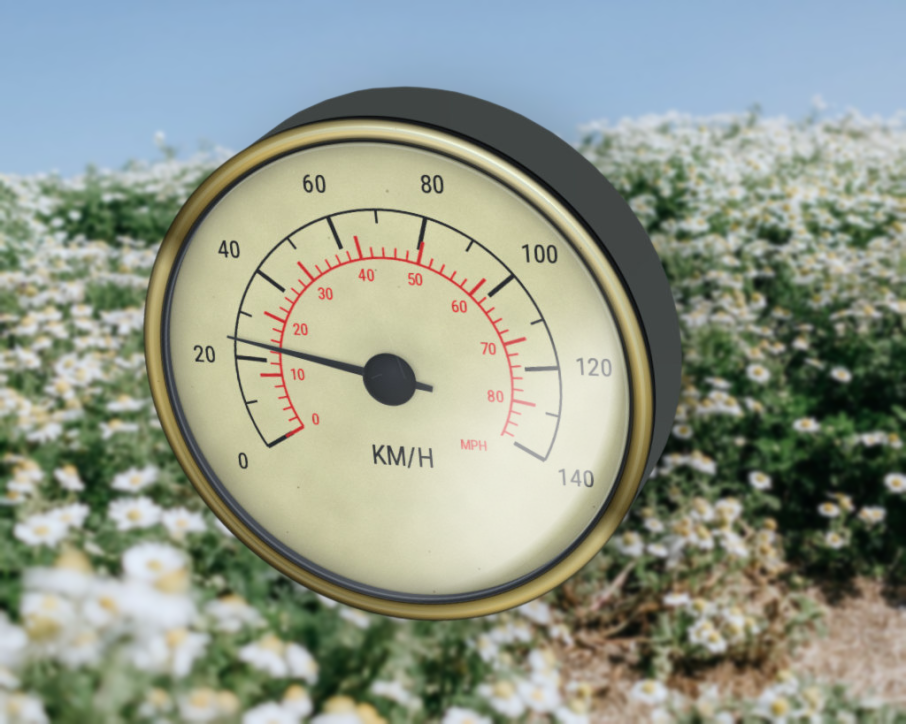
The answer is 25 km/h
